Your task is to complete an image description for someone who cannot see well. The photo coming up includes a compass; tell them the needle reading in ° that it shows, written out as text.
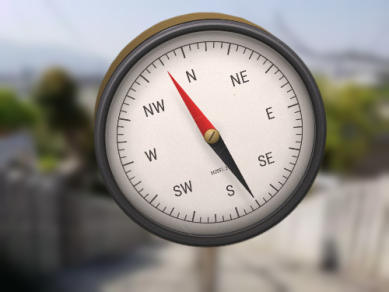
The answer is 345 °
